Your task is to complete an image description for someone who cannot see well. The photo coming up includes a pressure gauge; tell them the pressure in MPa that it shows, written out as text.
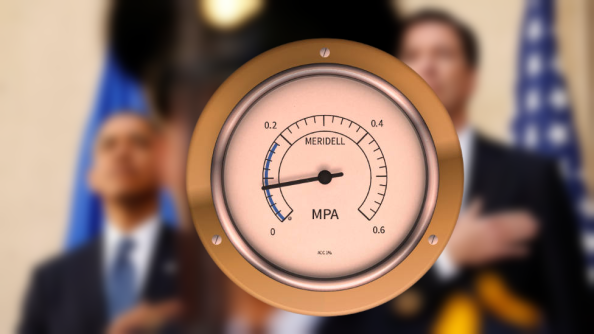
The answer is 0.08 MPa
